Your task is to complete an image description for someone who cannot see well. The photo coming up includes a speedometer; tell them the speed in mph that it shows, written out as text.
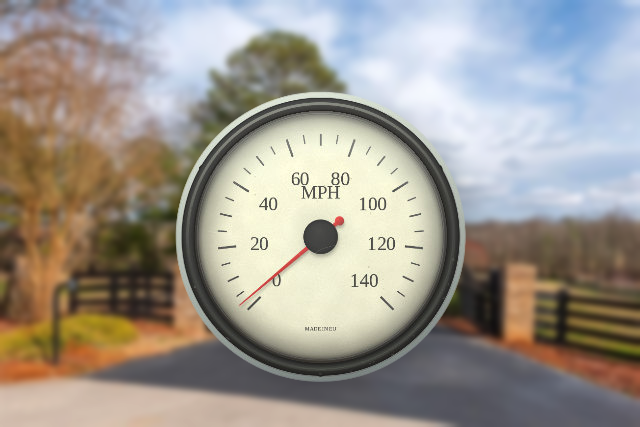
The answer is 2.5 mph
